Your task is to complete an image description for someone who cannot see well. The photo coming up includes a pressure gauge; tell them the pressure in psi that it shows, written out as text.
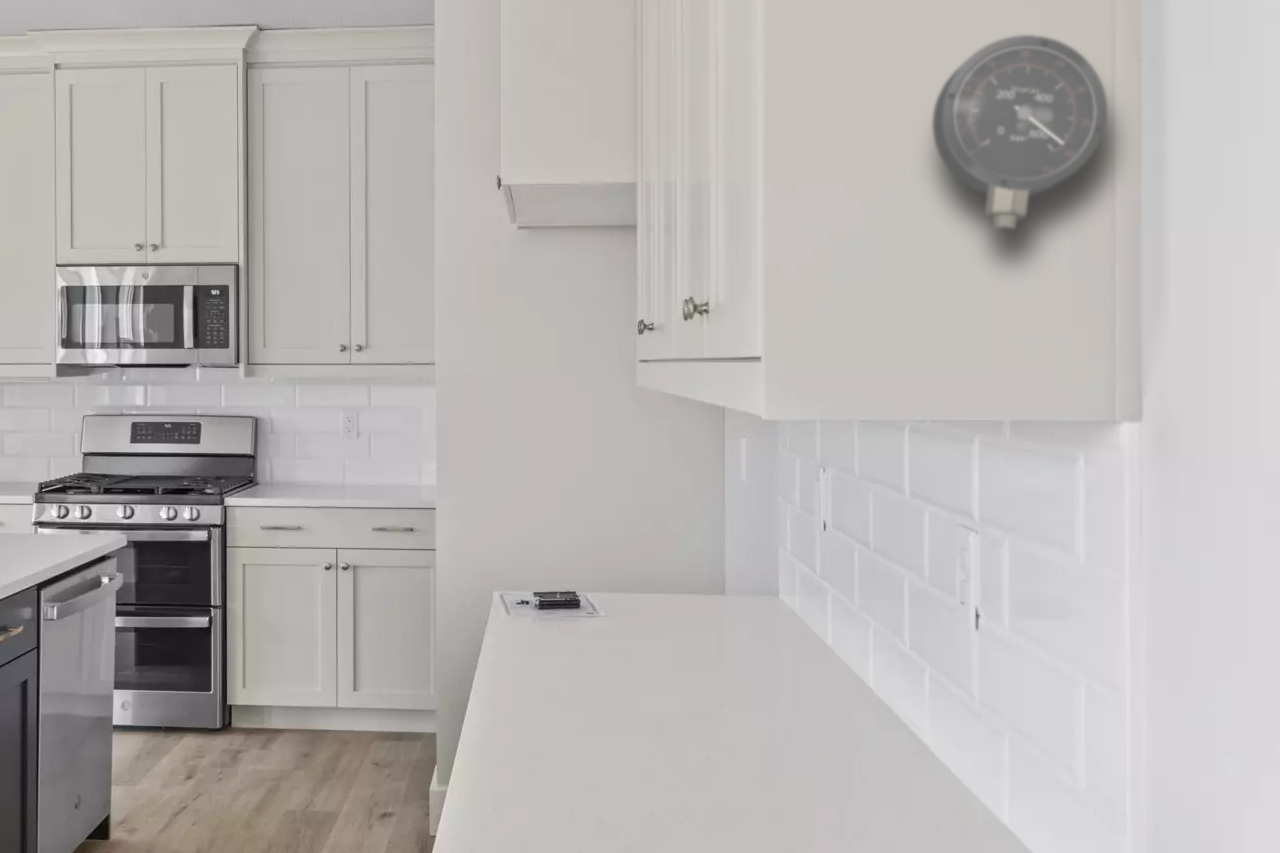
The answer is 575 psi
